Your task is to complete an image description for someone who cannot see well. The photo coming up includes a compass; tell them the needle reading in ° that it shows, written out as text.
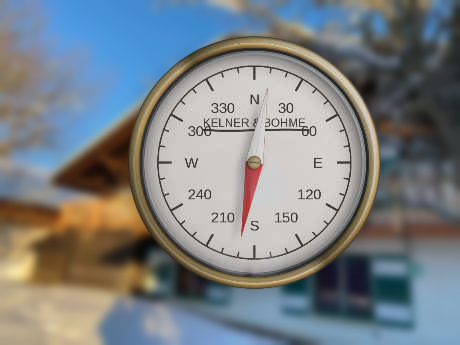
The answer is 190 °
